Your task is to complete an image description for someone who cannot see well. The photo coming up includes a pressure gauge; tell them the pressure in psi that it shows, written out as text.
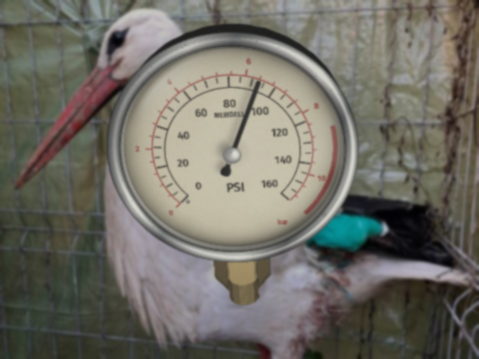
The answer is 92.5 psi
